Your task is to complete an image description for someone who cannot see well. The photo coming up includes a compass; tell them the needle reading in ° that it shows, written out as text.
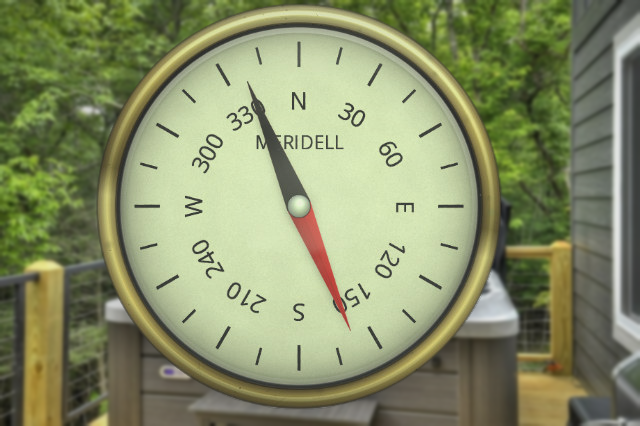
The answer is 157.5 °
